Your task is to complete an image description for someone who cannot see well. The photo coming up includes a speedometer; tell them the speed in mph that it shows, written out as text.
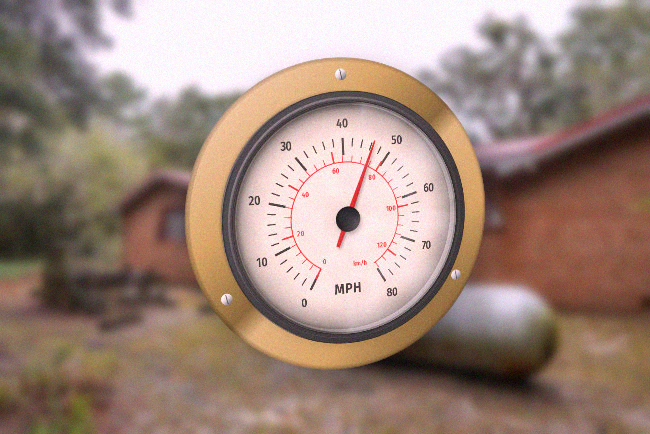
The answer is 46 mph
